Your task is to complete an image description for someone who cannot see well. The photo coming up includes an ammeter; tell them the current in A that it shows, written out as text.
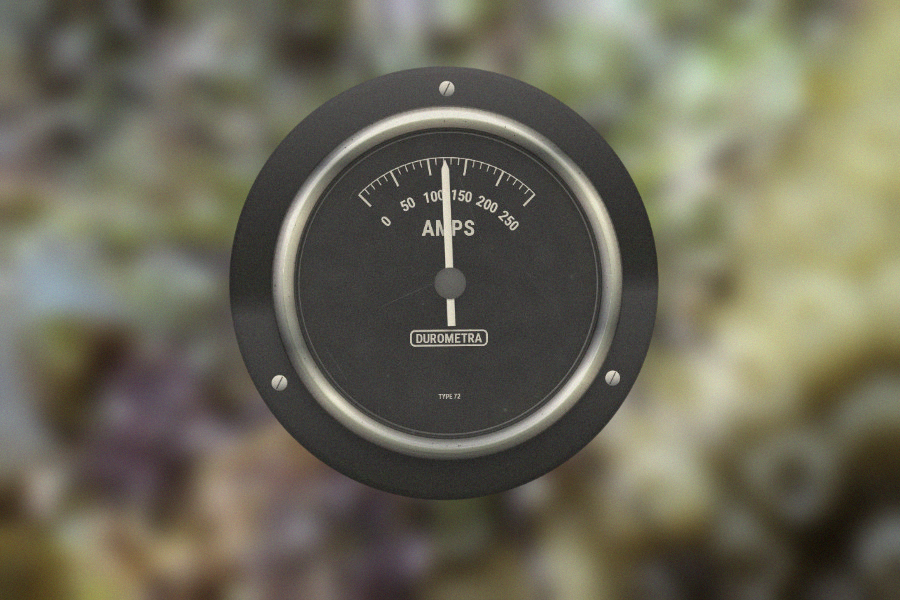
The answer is 120 A
